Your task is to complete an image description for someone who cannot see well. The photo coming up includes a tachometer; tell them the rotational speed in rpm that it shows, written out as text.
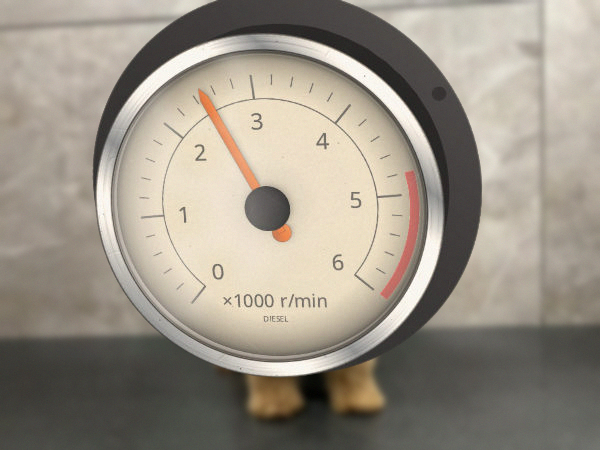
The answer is 2500 rpm
